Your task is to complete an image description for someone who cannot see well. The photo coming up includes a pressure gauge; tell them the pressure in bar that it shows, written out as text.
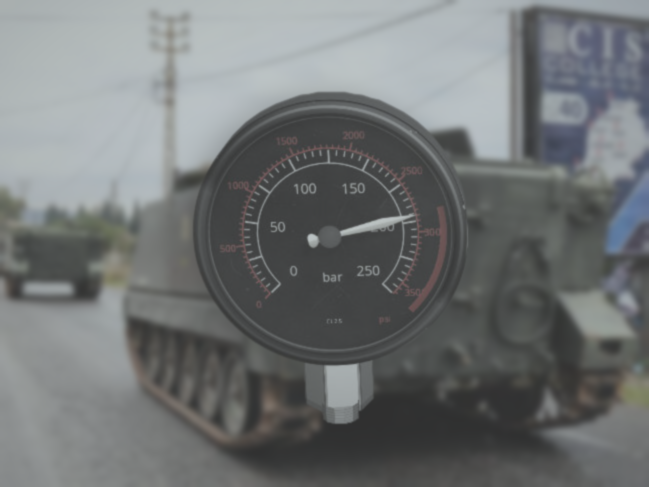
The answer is 195 bar
